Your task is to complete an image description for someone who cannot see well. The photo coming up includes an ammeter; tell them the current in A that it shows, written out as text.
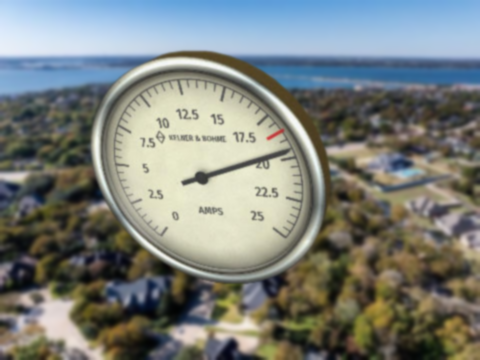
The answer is 19.5 A
